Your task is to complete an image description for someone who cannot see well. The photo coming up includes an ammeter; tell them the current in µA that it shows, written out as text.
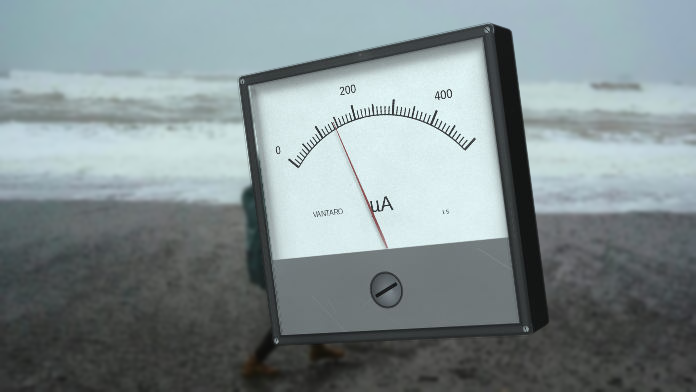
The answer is 150 µA
